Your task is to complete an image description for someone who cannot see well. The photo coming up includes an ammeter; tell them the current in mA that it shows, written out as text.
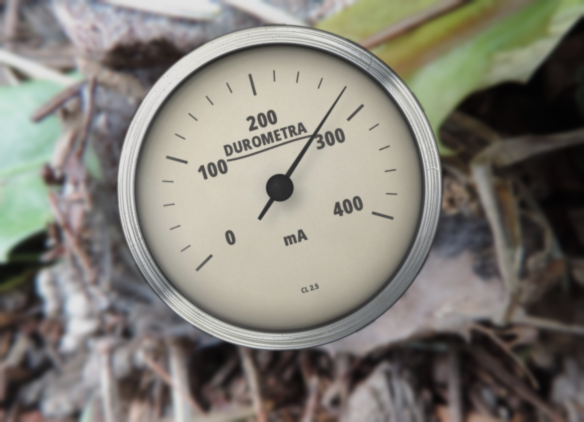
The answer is 280 mA
